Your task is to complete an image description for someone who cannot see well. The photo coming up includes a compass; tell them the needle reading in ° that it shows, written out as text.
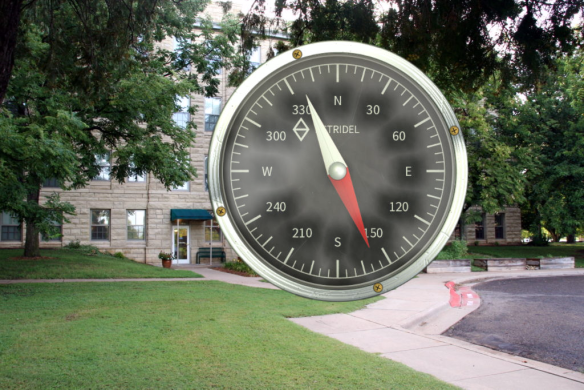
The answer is 157.5 °
